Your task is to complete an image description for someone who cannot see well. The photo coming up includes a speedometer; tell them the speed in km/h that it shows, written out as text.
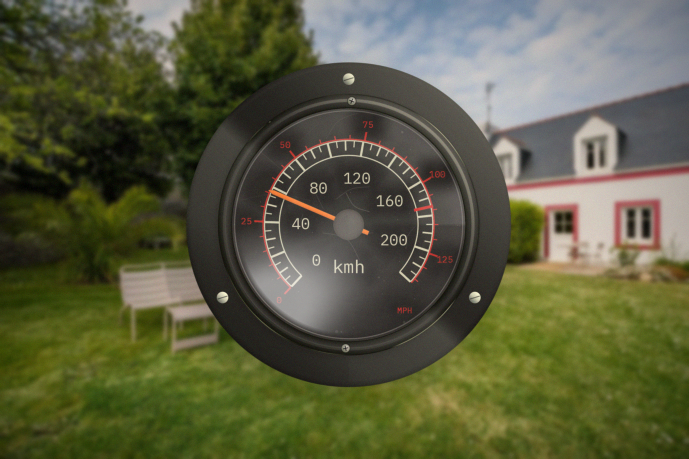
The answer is 57.5 km/h
